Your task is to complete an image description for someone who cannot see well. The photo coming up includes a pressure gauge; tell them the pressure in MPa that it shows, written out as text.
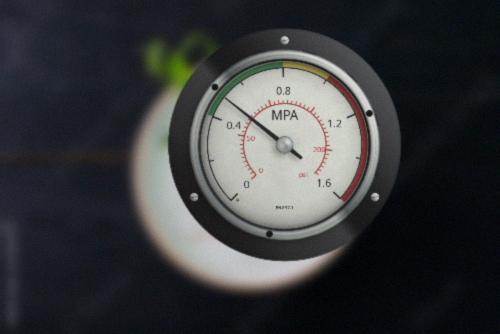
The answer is 0.5 MPa
